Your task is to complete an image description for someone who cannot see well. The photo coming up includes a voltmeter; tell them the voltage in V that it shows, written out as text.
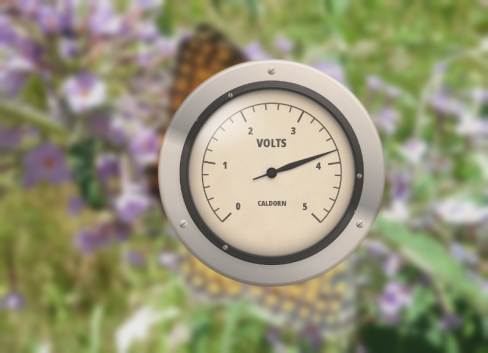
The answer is 3.8 V
